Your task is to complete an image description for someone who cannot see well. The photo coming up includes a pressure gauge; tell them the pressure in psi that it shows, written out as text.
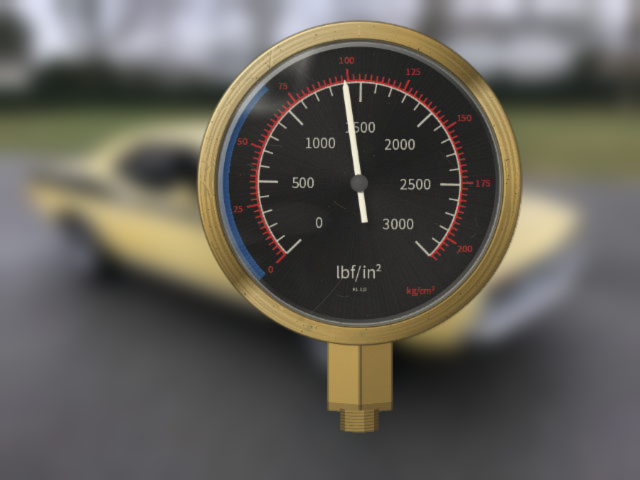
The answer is 1400 psi
